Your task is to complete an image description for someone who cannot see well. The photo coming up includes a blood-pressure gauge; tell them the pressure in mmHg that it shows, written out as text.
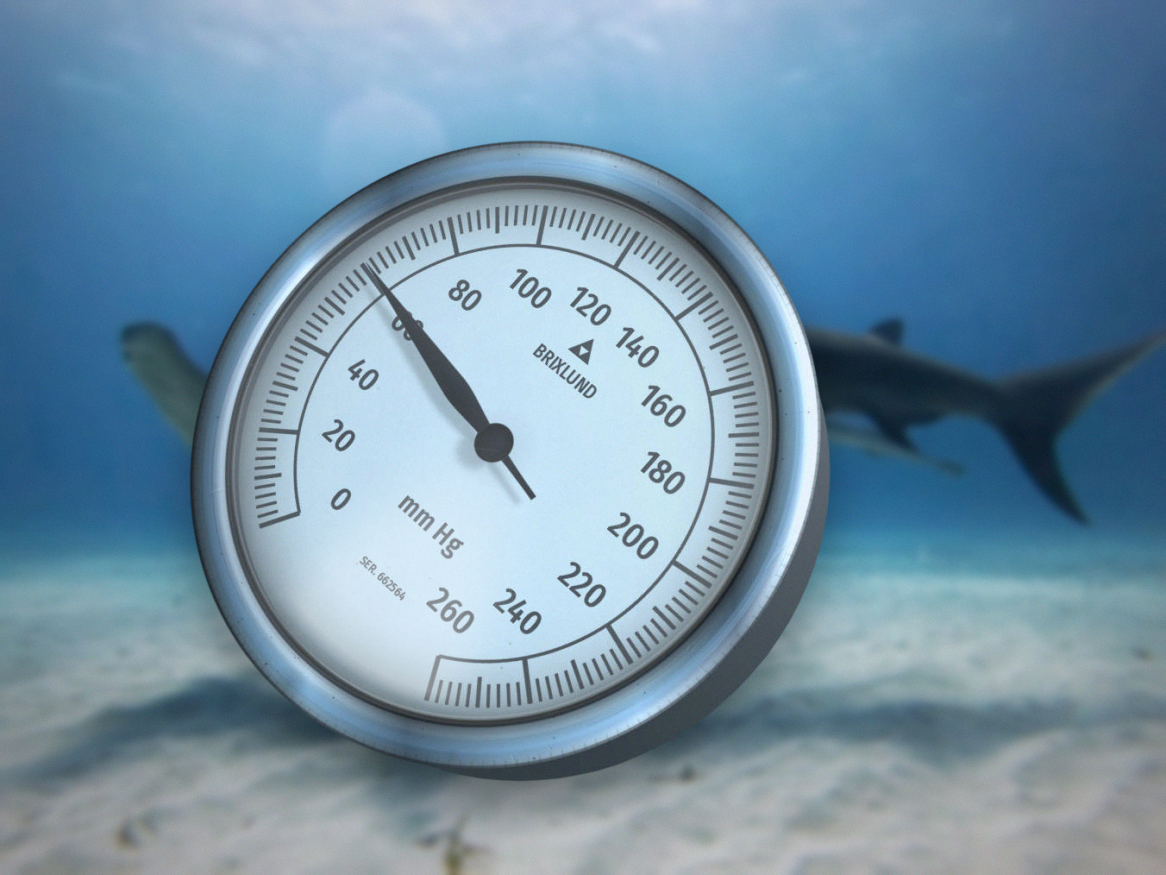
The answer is 61 mmHg
